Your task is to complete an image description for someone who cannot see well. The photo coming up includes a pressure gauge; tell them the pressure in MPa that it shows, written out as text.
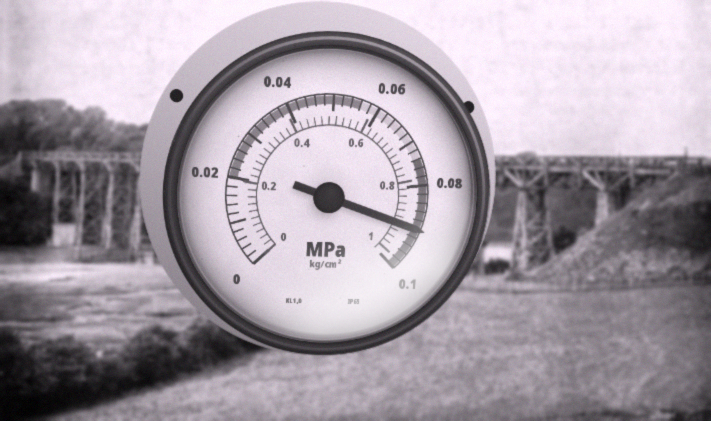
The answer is 0.09 MPa
